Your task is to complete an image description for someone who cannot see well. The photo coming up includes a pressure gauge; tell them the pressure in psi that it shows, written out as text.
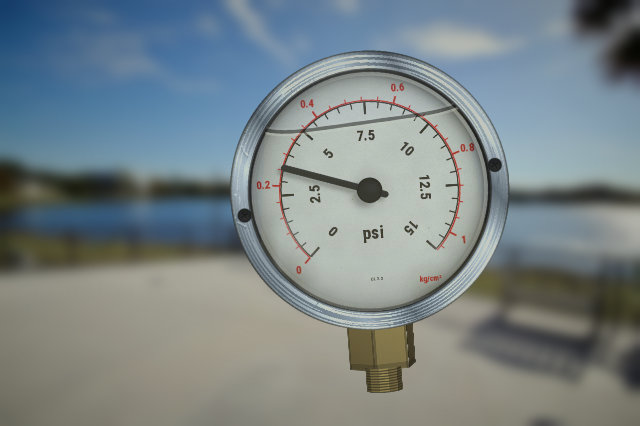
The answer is 3.5 psi
